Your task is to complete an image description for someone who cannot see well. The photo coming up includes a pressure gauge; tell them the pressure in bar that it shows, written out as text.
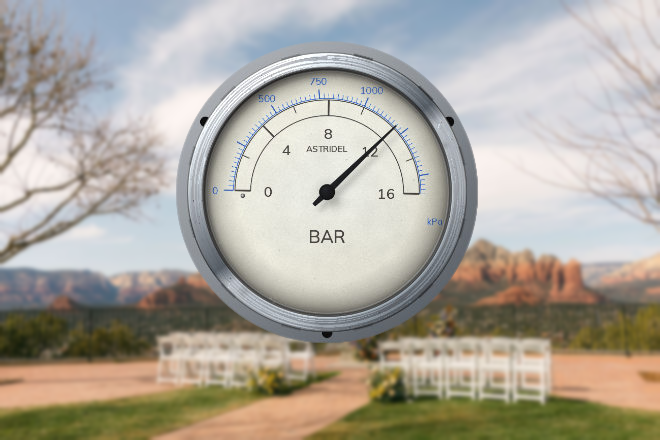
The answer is 12 bar
